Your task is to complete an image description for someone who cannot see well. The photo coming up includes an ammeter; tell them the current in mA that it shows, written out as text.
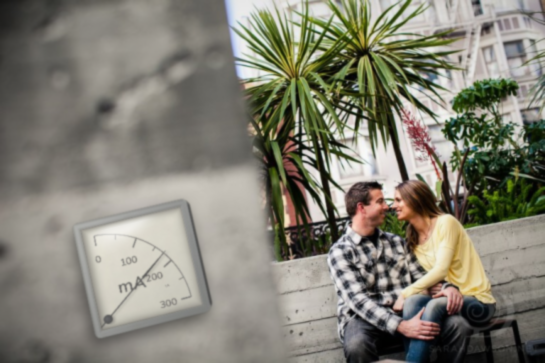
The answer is 175 mA
